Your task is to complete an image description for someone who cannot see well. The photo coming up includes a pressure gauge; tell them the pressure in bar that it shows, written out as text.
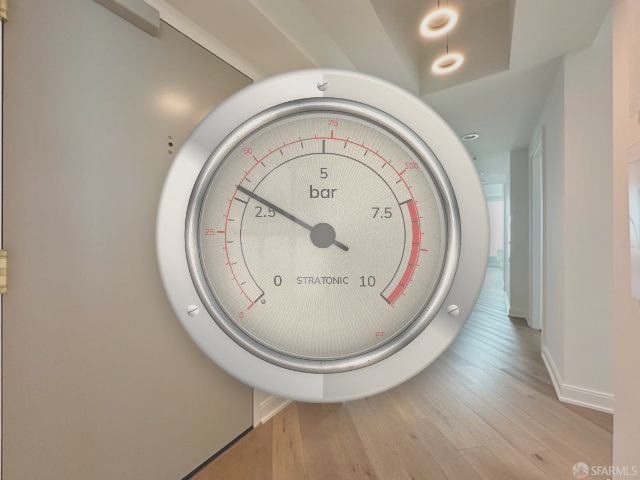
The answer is 2.75 bar
